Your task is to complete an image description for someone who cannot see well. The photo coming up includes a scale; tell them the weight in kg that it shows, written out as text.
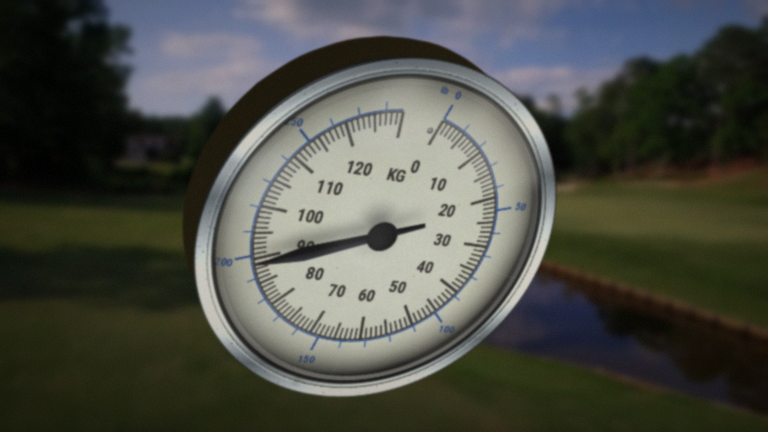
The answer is 90 kg
